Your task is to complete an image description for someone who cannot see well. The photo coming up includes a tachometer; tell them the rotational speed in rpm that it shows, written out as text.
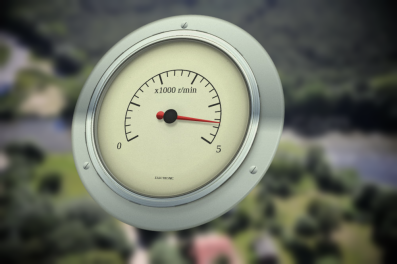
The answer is 4500 rpm
